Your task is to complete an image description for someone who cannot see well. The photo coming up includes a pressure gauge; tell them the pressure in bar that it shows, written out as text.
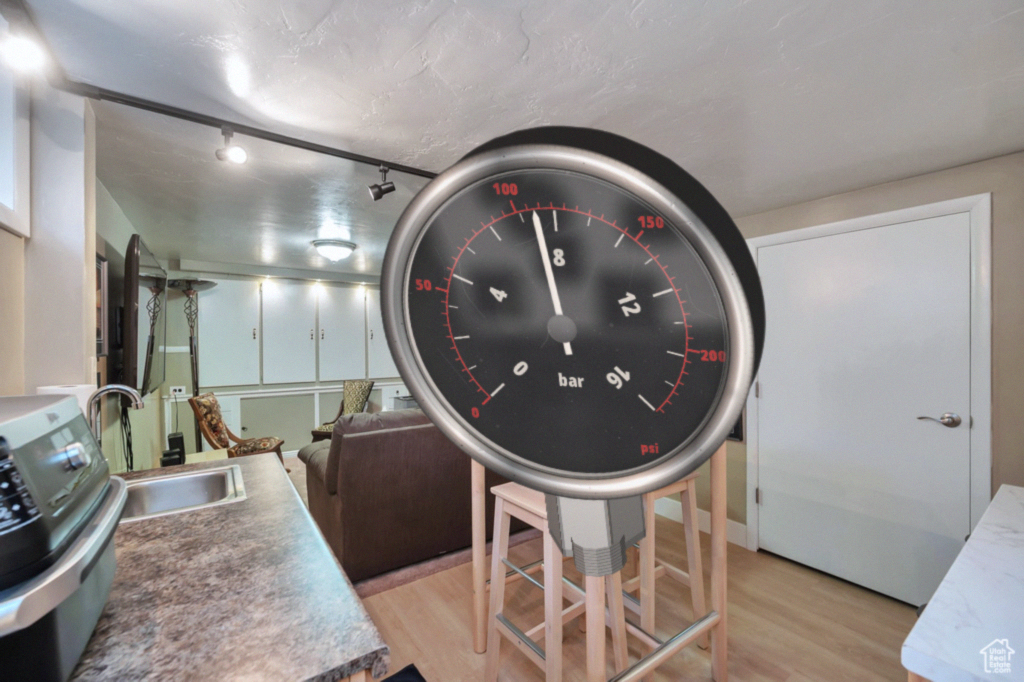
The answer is 7.5 bar
